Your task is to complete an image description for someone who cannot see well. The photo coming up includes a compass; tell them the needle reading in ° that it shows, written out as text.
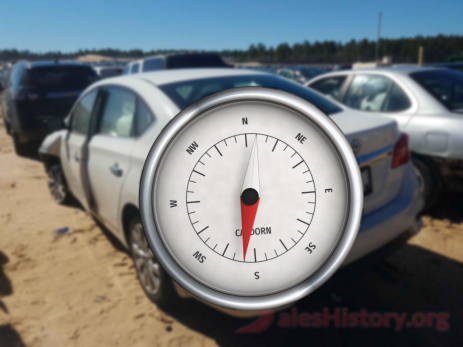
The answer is 190 °
